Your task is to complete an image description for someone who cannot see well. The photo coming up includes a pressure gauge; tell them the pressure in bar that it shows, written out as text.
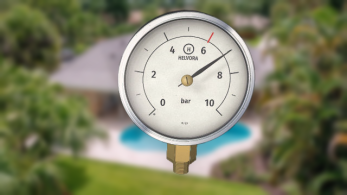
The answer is 7 bar
